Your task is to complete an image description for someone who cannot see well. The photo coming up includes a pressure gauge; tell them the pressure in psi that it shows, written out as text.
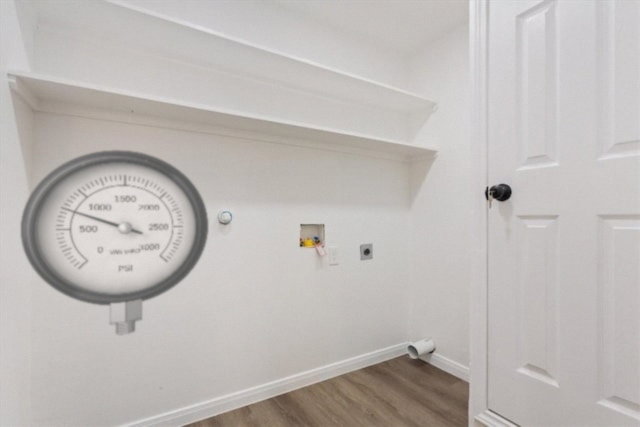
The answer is 750 psi
